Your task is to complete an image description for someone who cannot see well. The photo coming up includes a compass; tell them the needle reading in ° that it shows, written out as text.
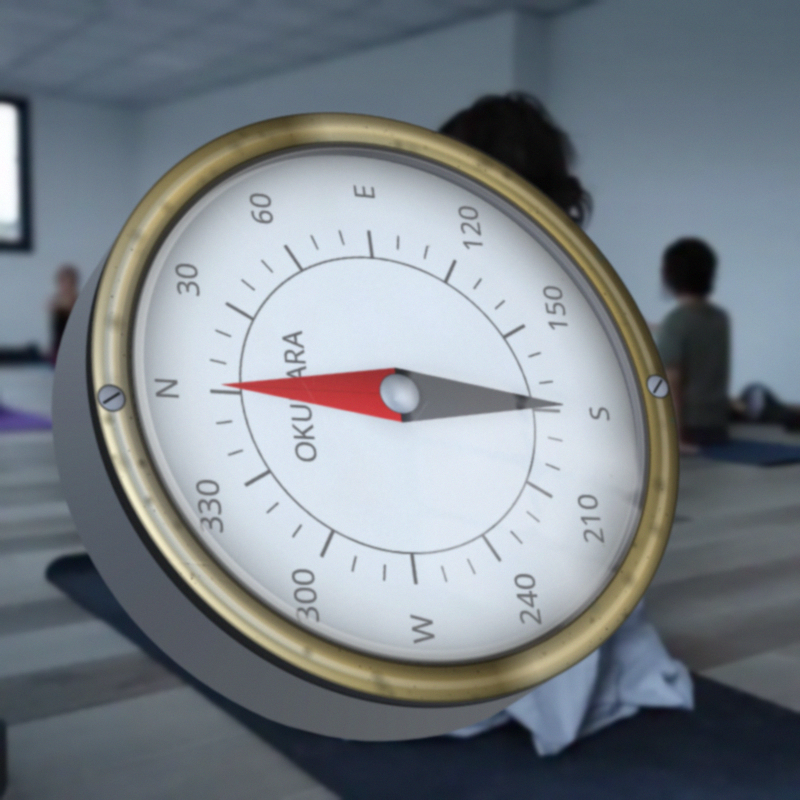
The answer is 0 °
